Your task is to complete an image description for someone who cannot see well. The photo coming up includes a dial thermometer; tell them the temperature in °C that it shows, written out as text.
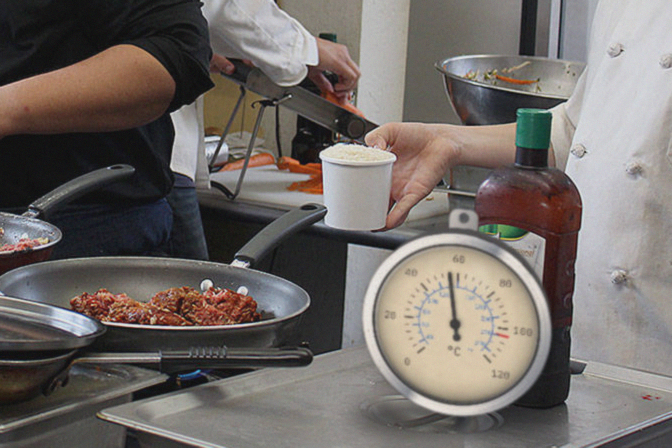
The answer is 56 °C
